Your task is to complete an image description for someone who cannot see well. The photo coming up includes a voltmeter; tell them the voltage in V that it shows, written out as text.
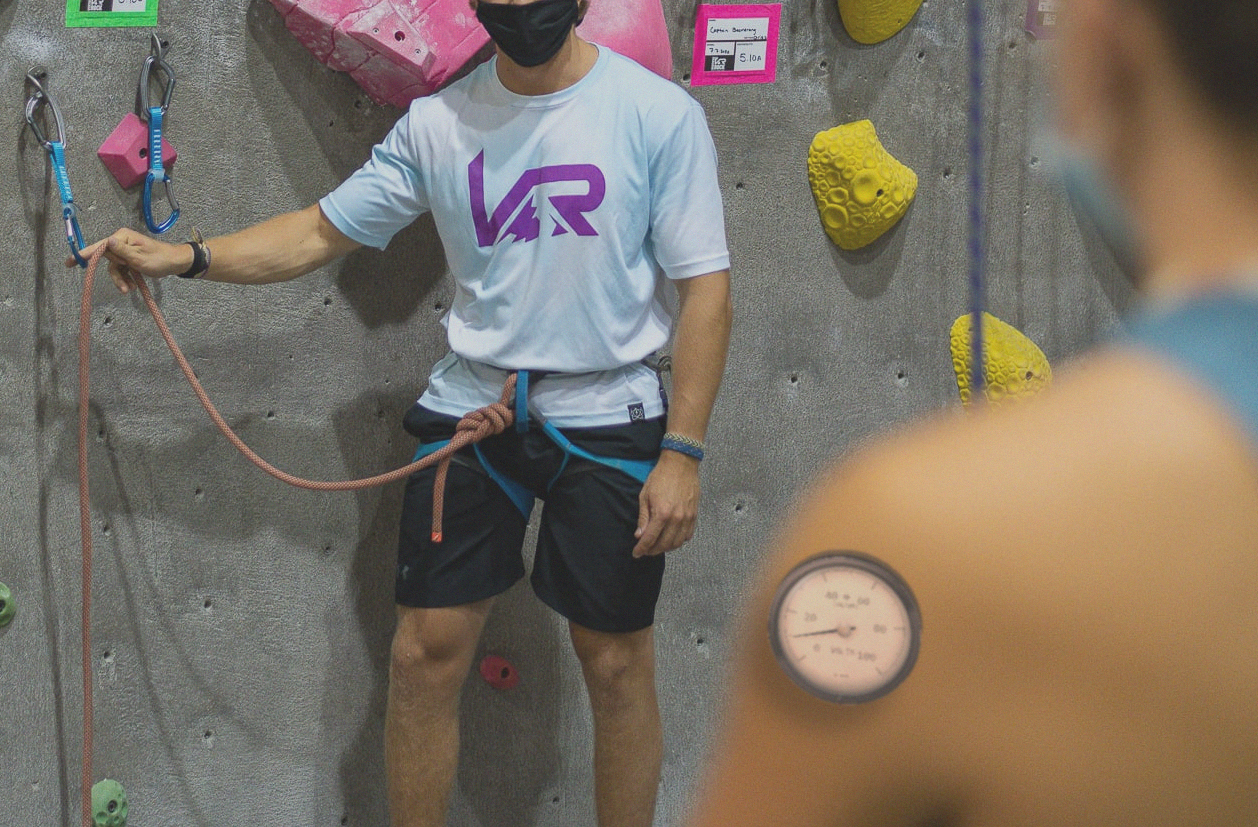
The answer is 10 V
